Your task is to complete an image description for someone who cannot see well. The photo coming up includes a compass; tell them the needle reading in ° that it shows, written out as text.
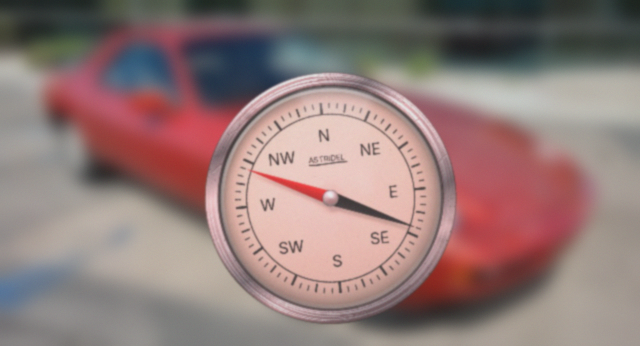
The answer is 295 °
